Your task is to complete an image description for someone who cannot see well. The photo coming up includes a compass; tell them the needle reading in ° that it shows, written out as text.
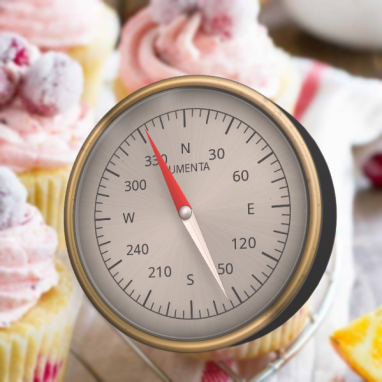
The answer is 335 °
